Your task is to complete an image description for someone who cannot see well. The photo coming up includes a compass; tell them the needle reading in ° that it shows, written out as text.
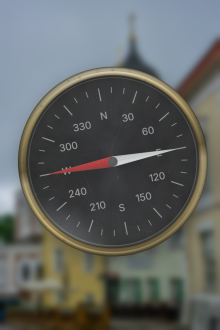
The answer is 270 °
